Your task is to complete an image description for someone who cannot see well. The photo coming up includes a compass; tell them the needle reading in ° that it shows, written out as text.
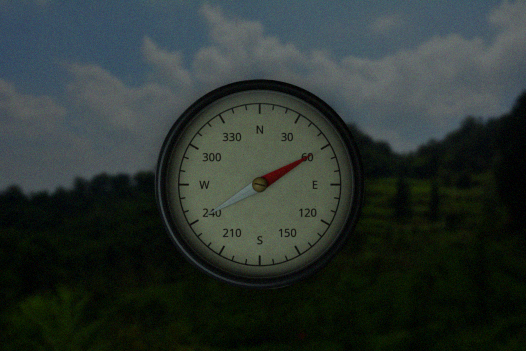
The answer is 60 °
